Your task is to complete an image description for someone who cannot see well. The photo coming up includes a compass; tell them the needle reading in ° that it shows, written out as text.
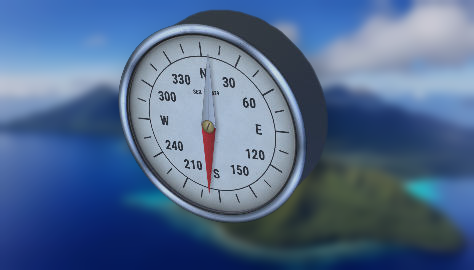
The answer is 187.5 °
